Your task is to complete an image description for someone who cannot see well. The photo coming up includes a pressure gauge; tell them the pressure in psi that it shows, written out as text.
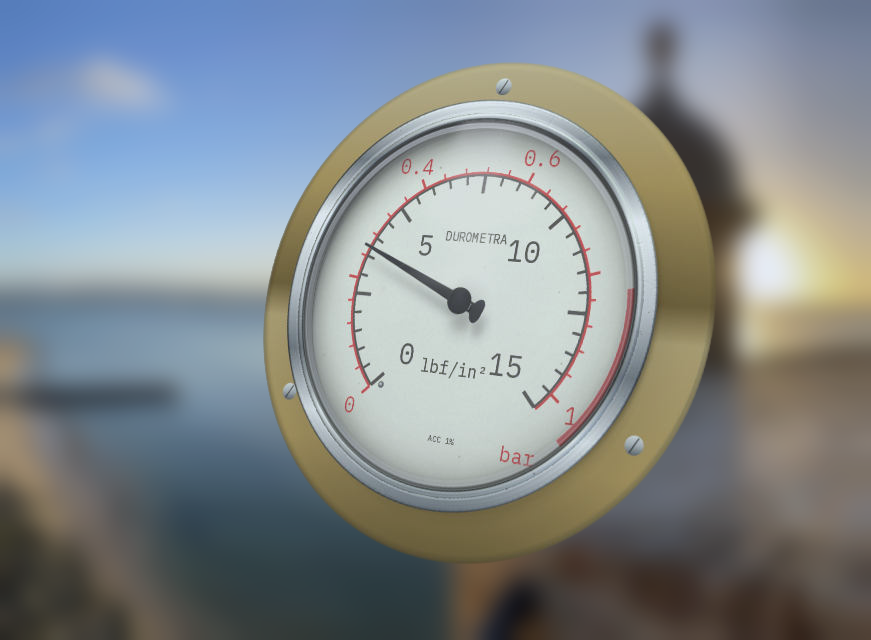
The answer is 3.75 psi
